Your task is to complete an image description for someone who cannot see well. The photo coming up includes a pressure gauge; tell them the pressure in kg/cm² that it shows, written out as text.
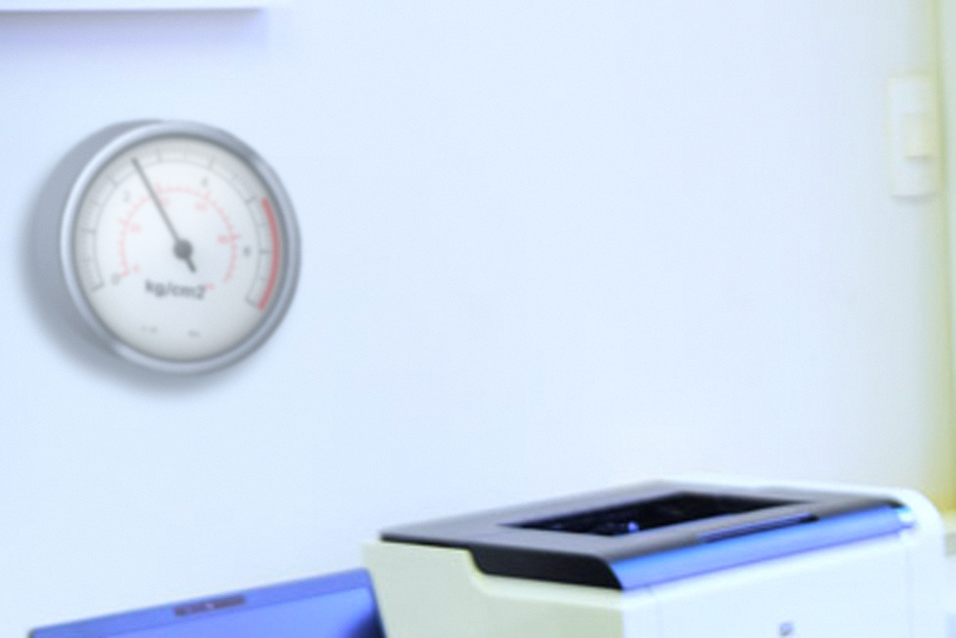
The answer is 2.5 kg/cm²
